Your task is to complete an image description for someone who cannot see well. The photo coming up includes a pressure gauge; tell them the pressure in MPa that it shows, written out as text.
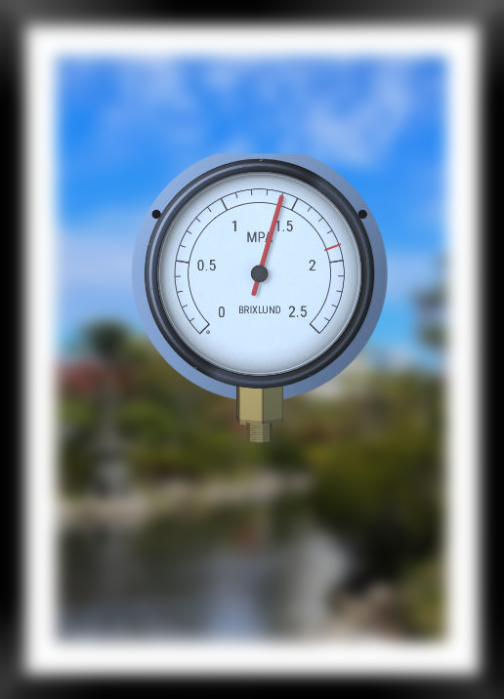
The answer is 1.4 MPa
